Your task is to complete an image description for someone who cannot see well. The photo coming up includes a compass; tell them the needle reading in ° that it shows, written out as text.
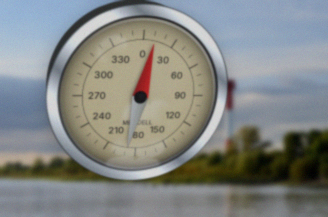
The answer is 10 °
